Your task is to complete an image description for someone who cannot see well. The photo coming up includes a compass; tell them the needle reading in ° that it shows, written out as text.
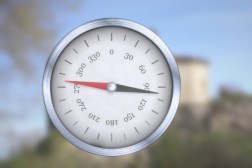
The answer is 277.5 °
